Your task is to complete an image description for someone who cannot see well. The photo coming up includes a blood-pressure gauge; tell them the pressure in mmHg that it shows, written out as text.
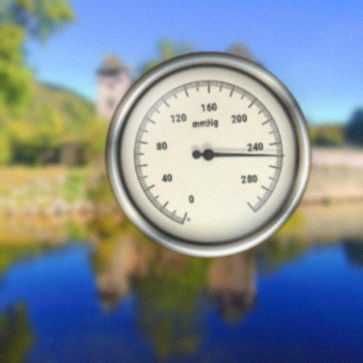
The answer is 250 mmHg
